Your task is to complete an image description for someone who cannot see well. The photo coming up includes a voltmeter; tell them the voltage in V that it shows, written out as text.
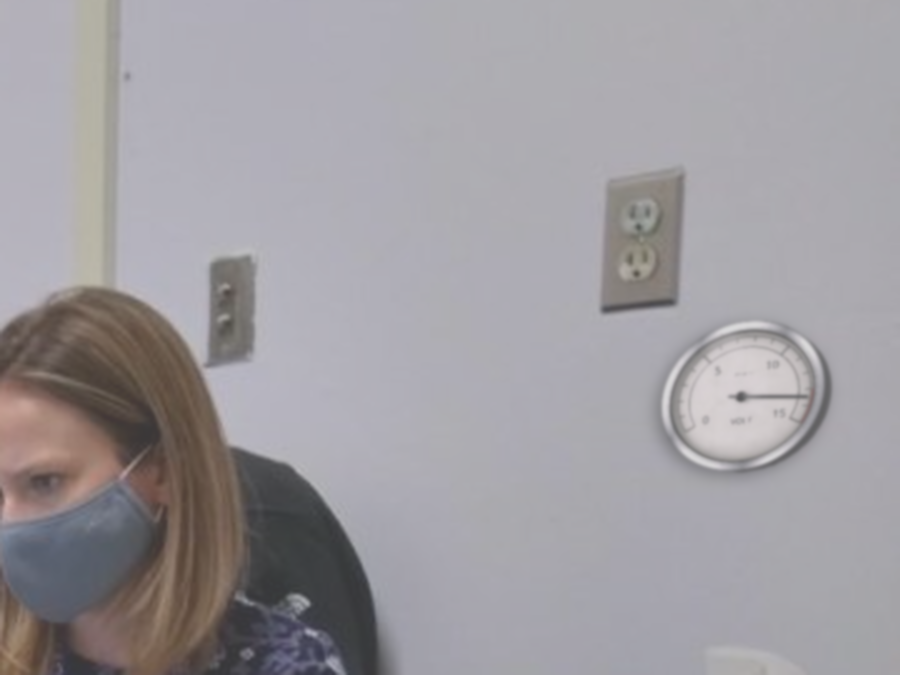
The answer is 13.5 V
